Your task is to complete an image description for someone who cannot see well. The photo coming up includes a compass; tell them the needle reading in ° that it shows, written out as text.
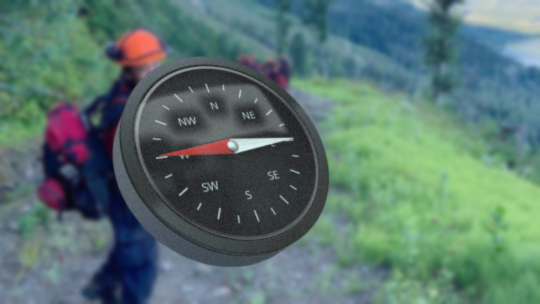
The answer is 270 °
